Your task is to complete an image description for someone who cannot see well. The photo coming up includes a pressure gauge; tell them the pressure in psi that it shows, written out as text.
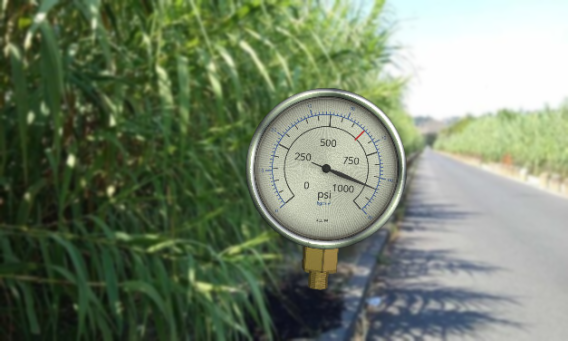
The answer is 900 psi
